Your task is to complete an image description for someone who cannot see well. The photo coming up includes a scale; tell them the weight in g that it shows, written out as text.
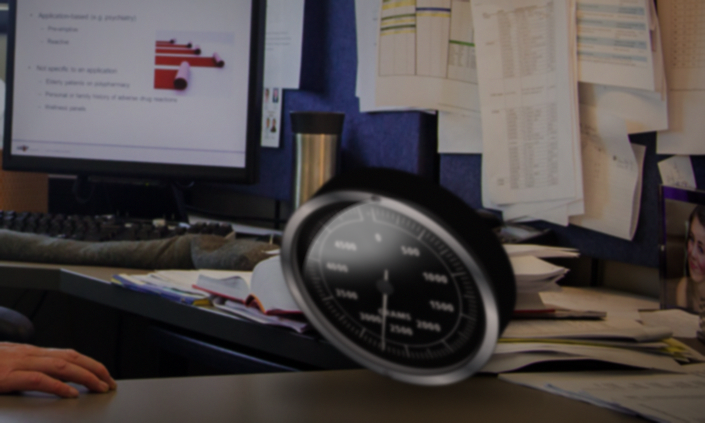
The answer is 2750 g
